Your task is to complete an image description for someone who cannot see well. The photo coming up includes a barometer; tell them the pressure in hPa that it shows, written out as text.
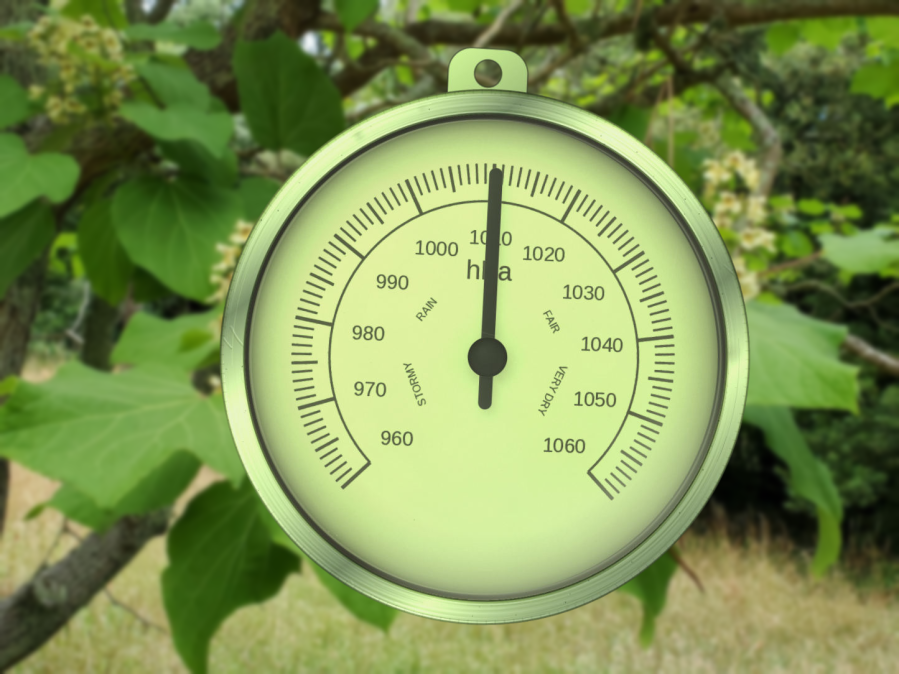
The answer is 1010 hPa
